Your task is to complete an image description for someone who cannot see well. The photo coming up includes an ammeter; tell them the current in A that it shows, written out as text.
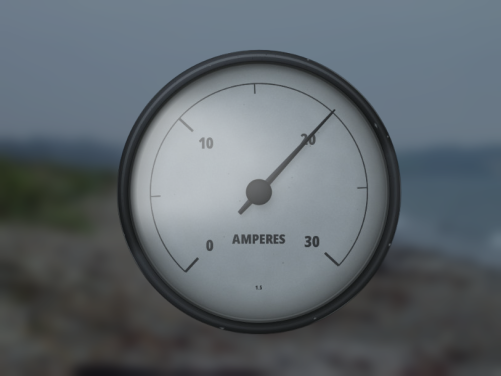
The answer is 20 A
